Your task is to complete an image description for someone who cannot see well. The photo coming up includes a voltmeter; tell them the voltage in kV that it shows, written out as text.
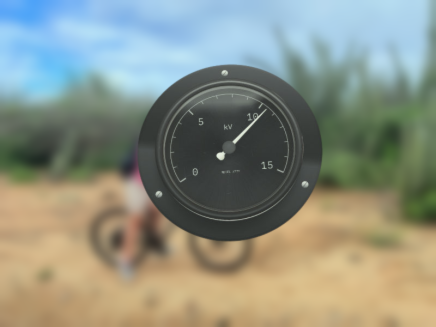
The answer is 10.5 kV
